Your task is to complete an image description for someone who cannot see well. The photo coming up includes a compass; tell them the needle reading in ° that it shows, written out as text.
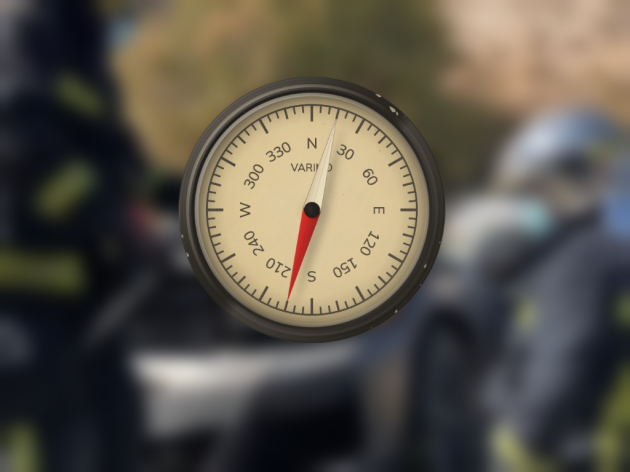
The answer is 195 °
